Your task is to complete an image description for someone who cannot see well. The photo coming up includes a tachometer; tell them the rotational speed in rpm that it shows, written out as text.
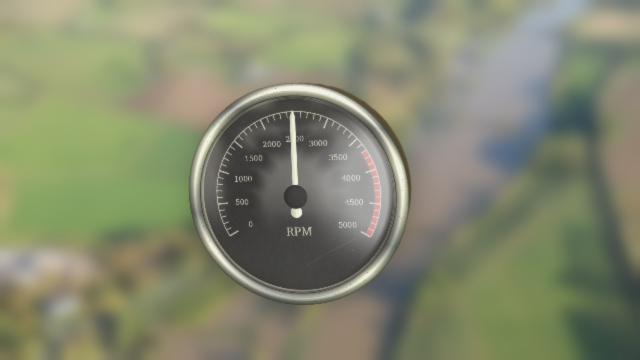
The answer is 2500 rpm
